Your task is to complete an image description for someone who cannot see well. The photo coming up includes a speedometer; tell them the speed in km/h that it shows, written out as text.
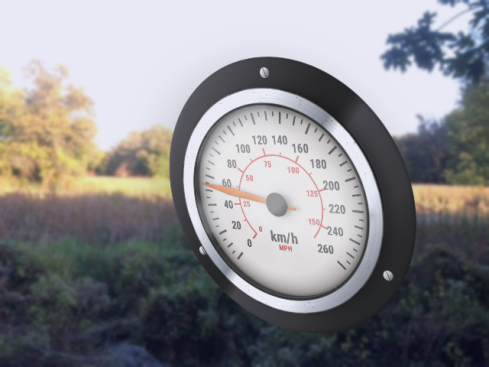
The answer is 55 km/h
